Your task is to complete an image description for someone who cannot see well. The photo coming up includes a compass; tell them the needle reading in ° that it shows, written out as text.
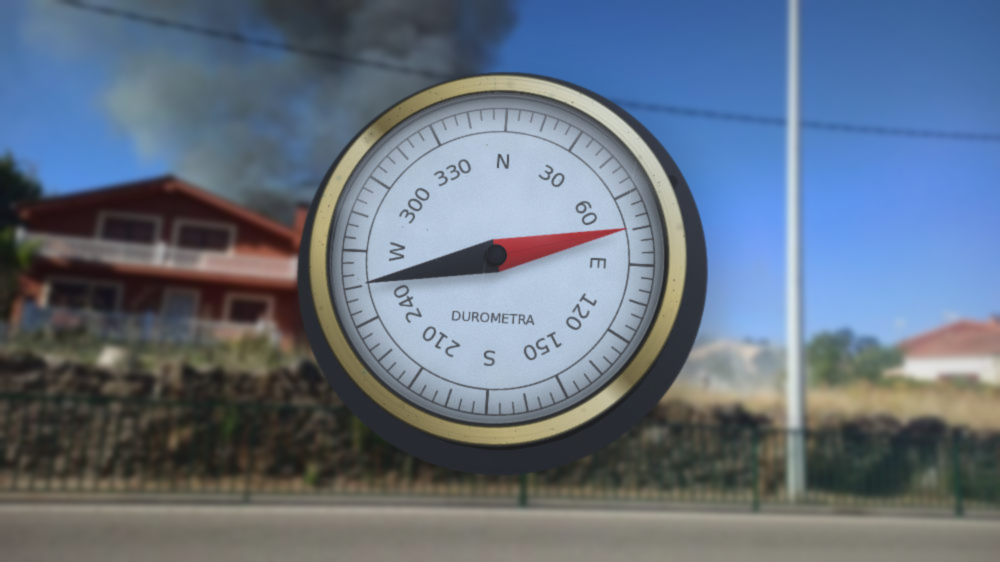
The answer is 75 °
